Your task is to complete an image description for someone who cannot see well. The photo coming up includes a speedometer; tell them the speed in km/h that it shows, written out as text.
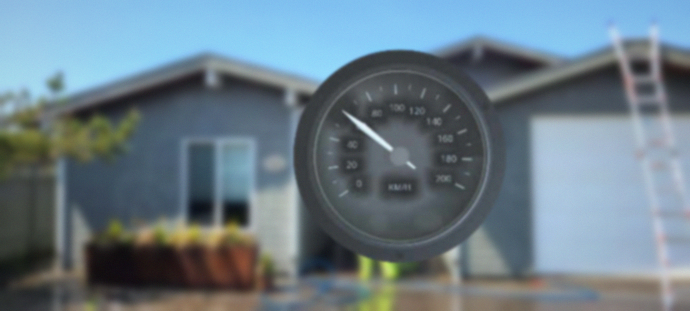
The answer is 60 km/h
